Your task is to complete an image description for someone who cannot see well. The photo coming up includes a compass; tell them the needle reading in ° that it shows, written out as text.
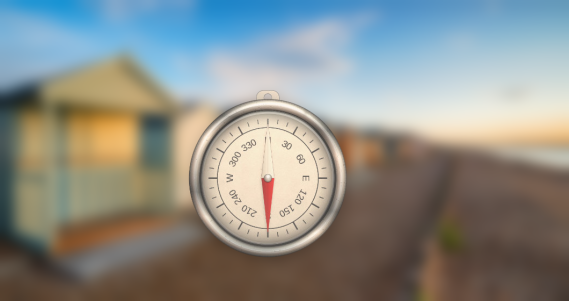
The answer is 180 °
